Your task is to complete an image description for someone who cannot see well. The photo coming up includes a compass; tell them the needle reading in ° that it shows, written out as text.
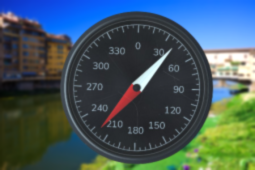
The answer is 220 °
